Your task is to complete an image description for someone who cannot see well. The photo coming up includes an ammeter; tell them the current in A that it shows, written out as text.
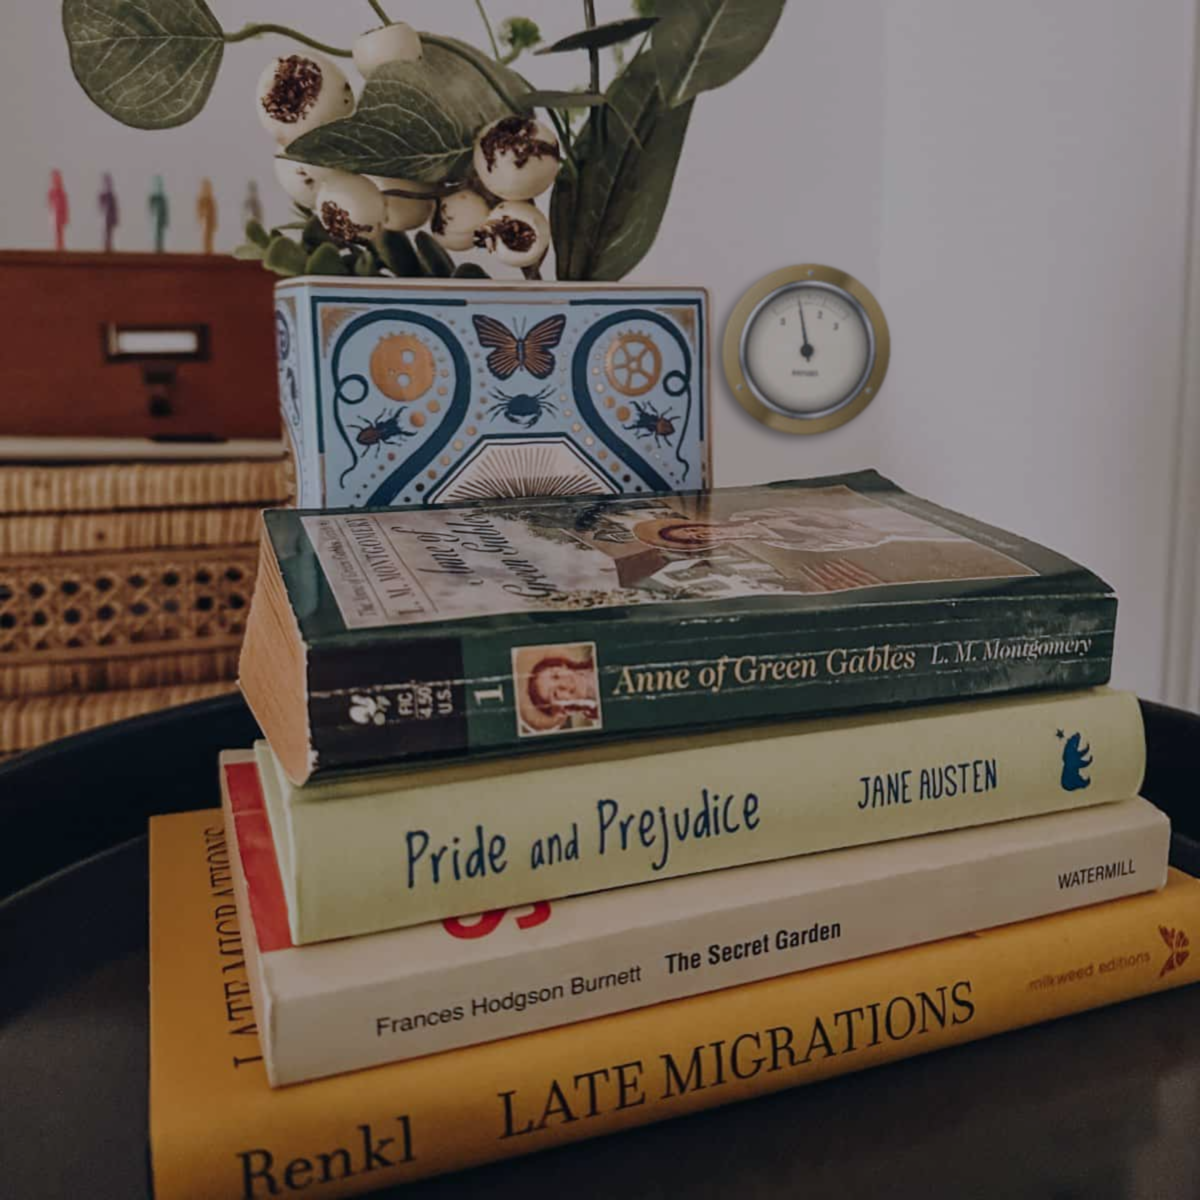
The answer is 1 A
